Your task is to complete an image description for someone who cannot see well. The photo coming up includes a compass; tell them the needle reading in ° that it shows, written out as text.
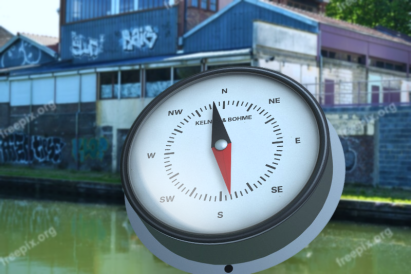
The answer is 170 °
